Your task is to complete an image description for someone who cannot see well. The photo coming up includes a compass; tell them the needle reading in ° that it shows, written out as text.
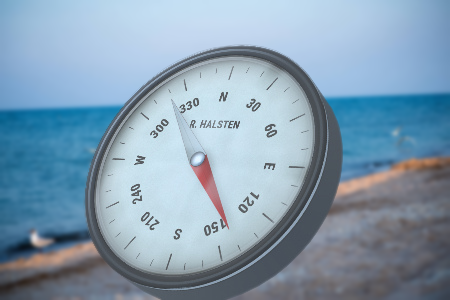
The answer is 140 °
